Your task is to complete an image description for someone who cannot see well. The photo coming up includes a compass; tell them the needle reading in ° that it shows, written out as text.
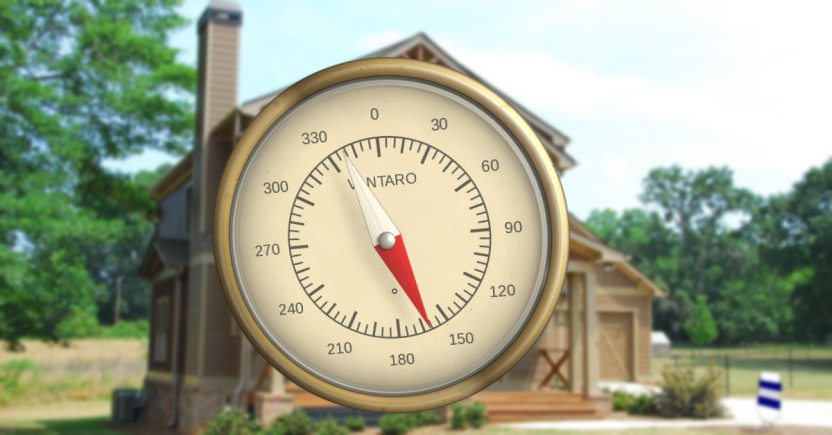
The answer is 160 °
